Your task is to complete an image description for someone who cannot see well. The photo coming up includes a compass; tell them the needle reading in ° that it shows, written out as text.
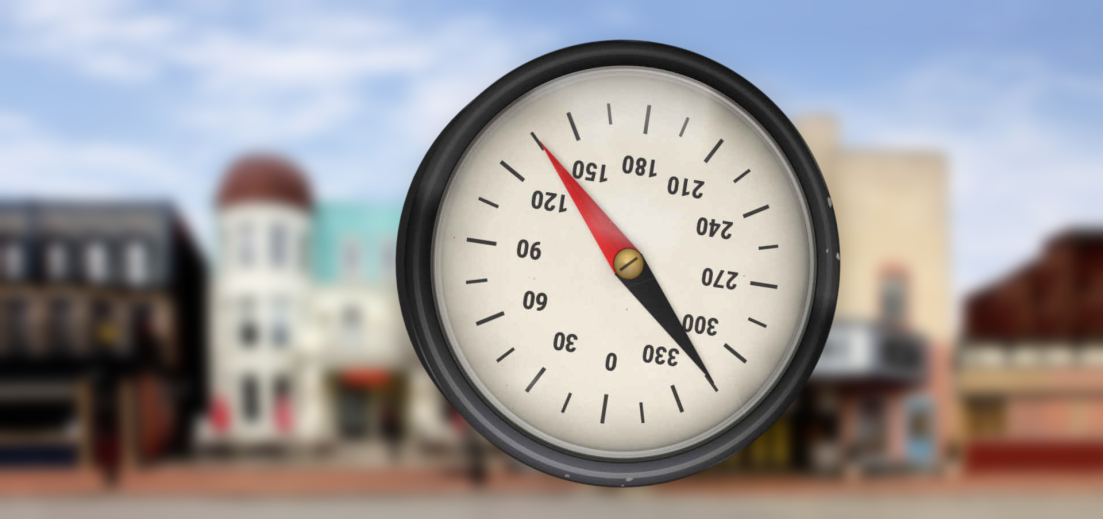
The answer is 135 °
